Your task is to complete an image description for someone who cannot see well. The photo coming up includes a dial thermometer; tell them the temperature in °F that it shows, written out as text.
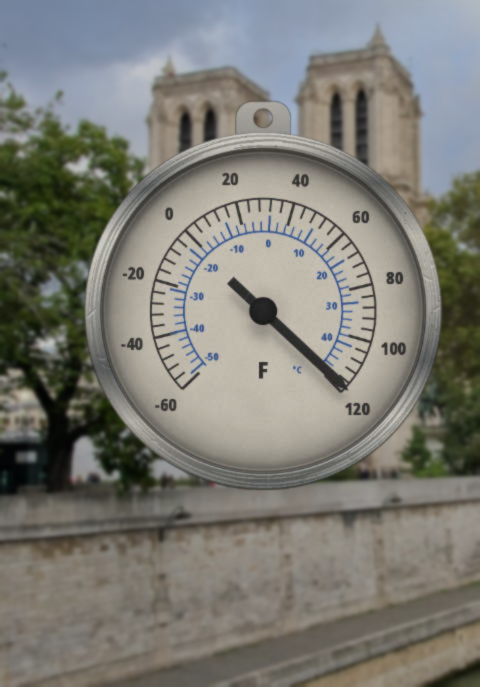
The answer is 118 °F
